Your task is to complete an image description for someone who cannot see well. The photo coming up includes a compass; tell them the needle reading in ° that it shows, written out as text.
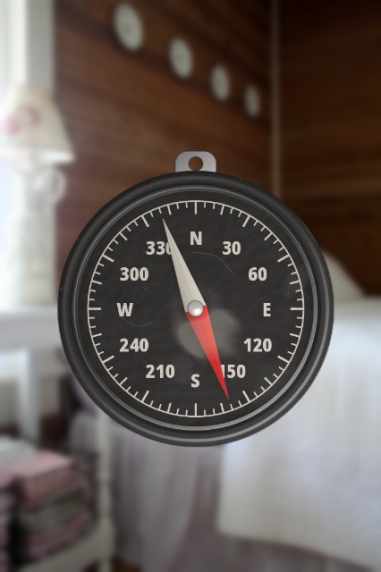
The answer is 160 °
